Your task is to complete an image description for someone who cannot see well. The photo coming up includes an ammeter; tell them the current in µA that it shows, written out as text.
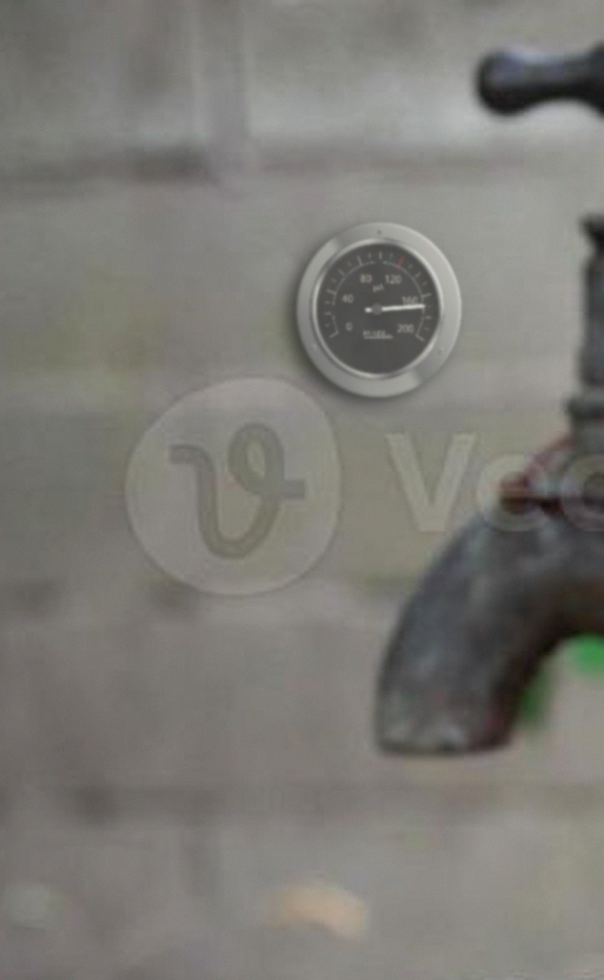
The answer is 170 µA
